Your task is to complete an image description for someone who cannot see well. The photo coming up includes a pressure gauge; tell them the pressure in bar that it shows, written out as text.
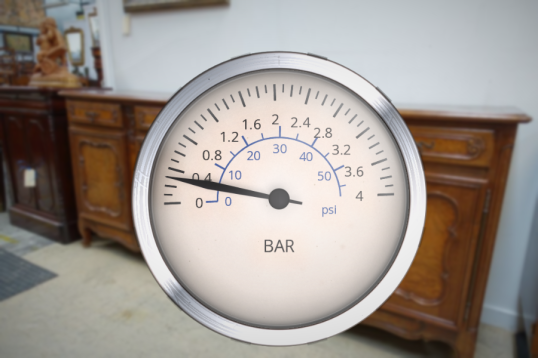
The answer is 0.3 bar
